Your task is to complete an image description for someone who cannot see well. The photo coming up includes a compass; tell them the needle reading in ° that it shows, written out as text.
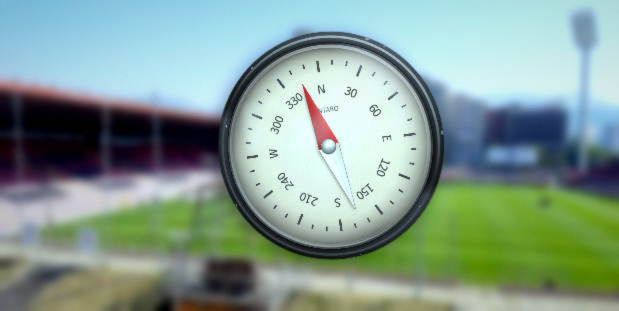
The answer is 345 °
